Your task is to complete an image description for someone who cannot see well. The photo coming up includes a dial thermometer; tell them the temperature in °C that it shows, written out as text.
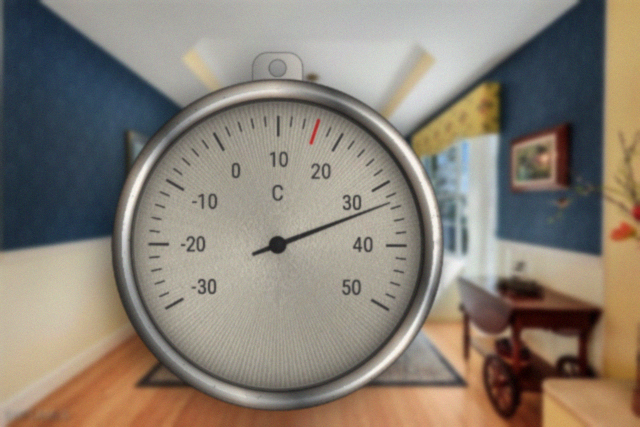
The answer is 33 °C
